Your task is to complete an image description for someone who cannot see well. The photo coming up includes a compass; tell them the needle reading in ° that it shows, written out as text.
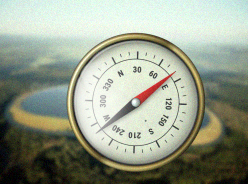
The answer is 80 °
